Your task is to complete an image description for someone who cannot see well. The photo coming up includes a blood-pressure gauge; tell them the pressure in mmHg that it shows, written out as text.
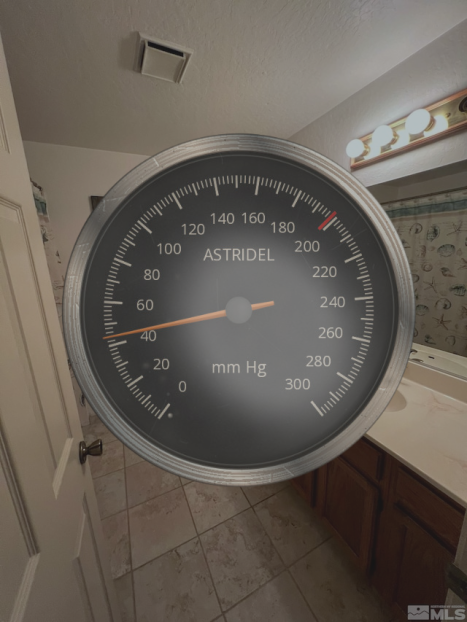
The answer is 44 mmHg
